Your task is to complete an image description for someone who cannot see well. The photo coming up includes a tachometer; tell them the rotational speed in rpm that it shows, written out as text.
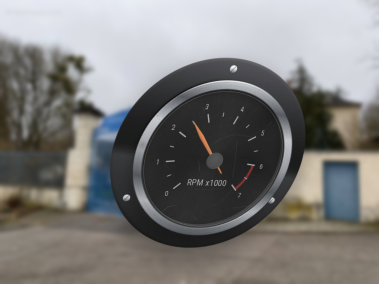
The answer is 2500 rpm
